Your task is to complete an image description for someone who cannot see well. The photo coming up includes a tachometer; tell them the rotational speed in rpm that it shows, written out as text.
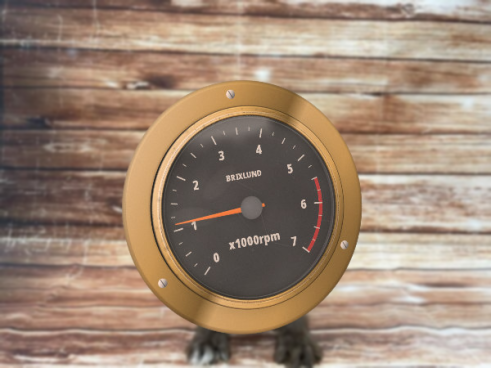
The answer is 1125 rpm
